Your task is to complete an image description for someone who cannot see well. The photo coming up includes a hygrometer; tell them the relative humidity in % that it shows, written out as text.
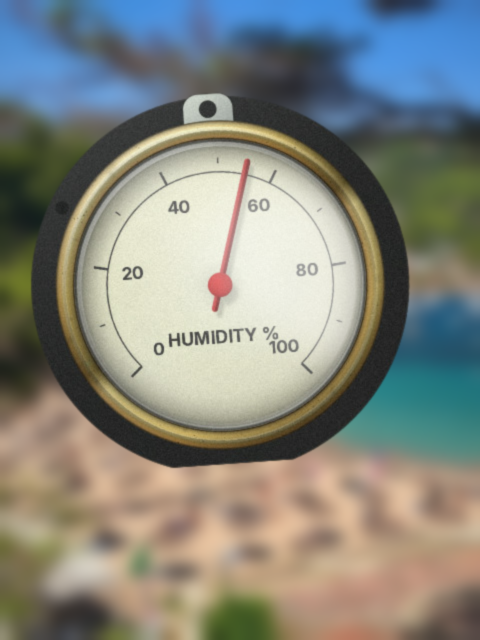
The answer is 55 %
